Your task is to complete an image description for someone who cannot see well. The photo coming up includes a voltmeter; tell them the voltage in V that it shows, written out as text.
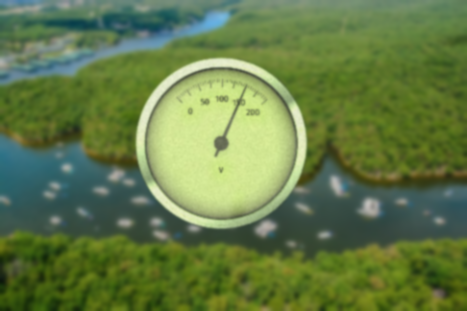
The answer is 150 V
